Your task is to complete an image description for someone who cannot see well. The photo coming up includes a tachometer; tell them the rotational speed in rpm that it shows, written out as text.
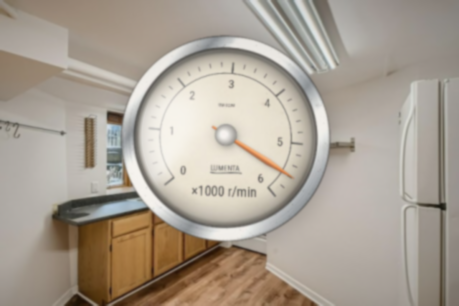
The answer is 5600 rpm
